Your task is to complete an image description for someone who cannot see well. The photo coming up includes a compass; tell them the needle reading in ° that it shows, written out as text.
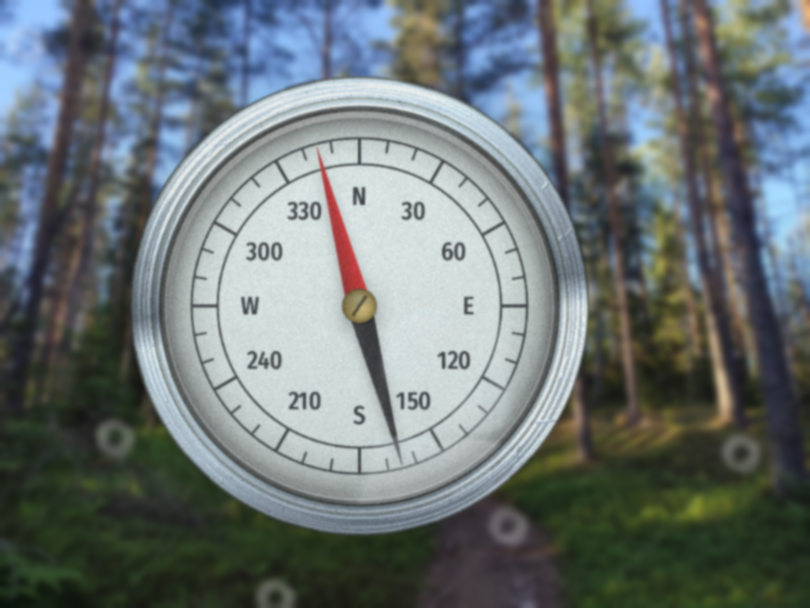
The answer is 345 °
